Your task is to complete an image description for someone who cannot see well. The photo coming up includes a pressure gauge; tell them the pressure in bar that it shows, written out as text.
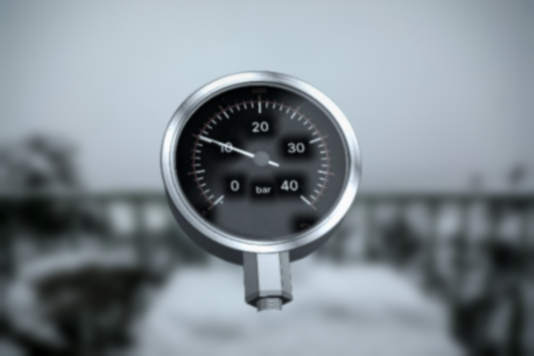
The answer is 10 bar
